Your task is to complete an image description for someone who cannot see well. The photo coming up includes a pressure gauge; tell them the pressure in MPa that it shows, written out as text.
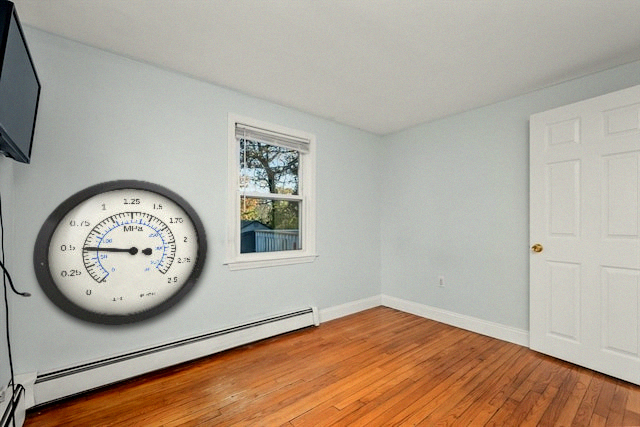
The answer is 0.5 MPa
